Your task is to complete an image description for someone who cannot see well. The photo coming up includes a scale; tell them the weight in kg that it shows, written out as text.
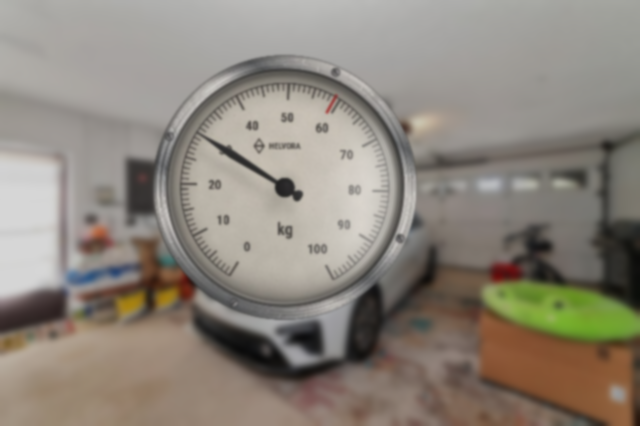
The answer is 30 kg
